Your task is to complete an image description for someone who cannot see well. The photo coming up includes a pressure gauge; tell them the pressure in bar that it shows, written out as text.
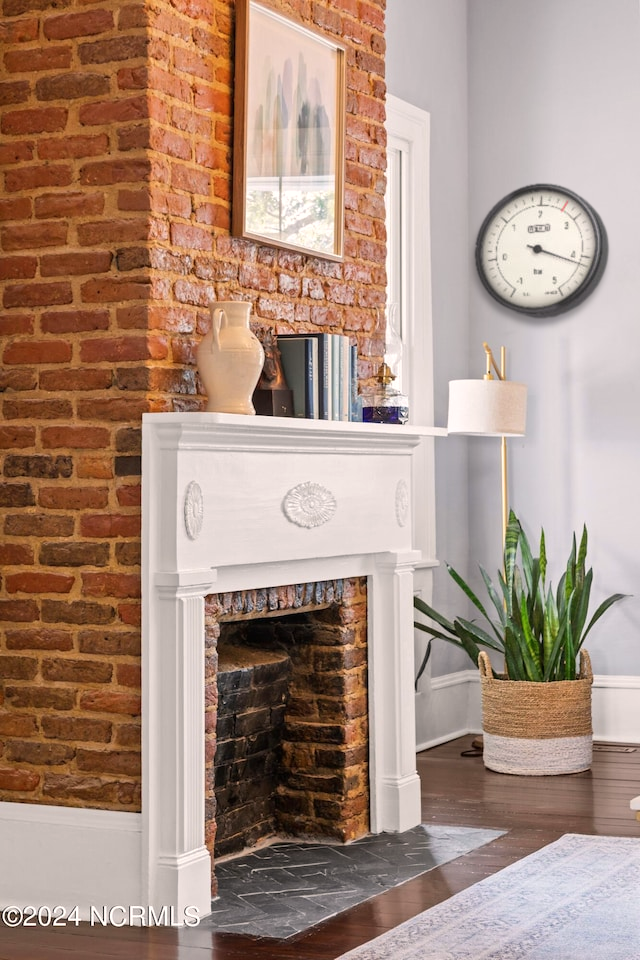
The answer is 4.2 bar
